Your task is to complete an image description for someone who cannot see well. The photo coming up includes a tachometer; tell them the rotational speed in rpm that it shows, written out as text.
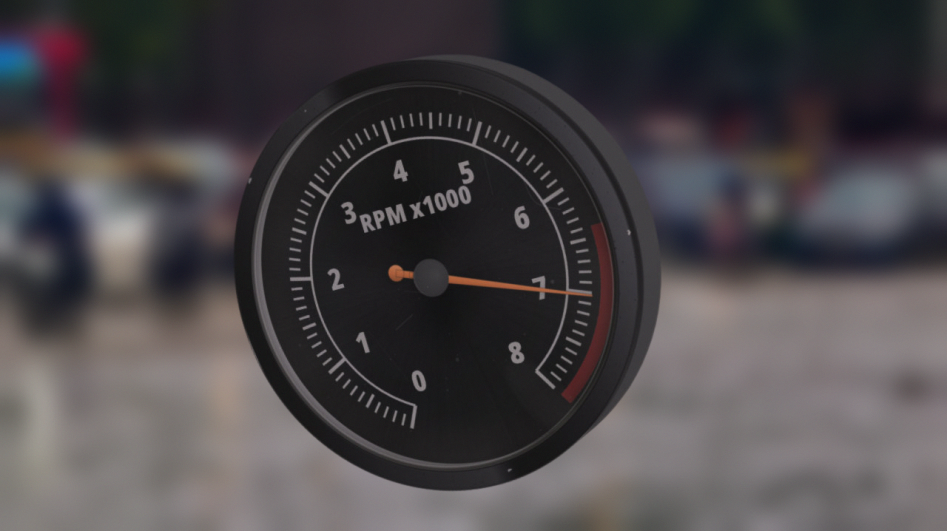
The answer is 7000 rpm
